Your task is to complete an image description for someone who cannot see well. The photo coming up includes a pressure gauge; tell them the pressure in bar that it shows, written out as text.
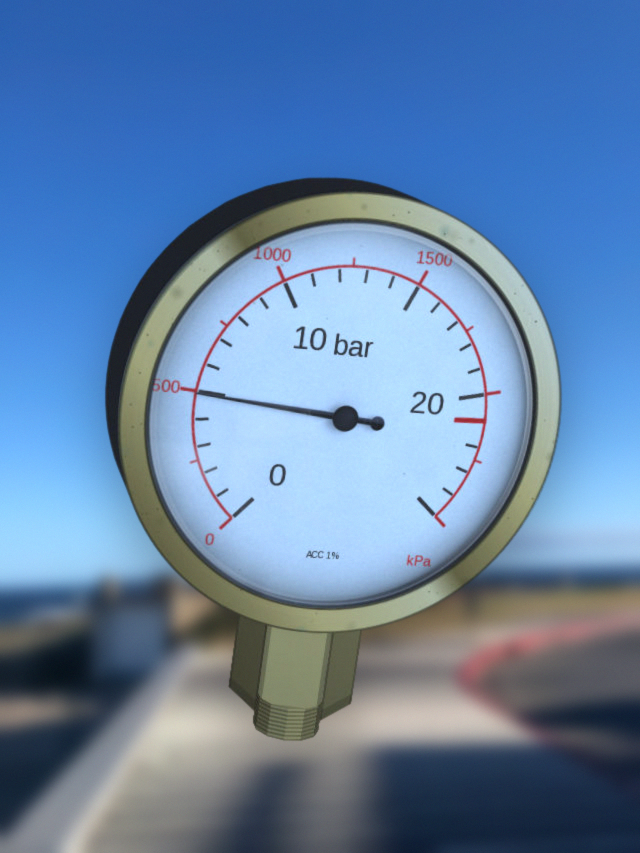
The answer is 5 bar
